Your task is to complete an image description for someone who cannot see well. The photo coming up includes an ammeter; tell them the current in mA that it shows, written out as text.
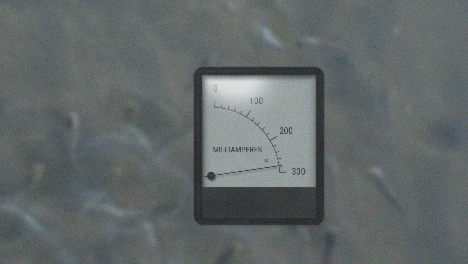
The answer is 280 mA
